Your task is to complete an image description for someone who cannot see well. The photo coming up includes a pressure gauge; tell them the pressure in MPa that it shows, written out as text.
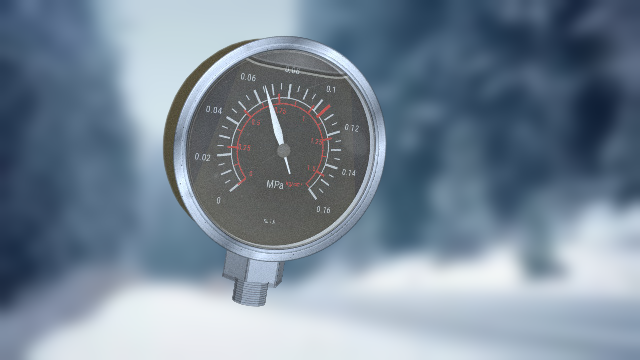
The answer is 0.065 MPa
